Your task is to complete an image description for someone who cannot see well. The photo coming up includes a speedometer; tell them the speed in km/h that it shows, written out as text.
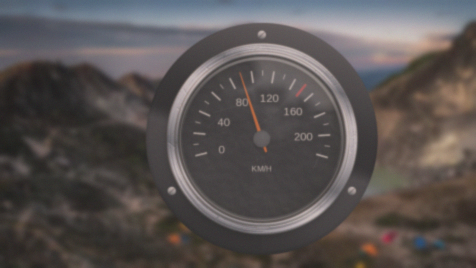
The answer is 90 km/h
